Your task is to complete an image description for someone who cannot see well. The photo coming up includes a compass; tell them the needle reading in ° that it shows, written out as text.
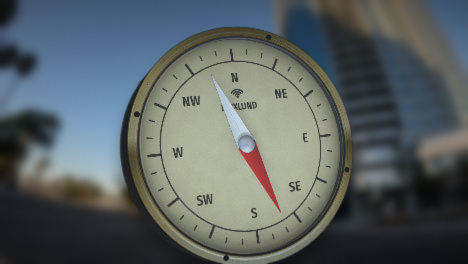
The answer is 160 °
